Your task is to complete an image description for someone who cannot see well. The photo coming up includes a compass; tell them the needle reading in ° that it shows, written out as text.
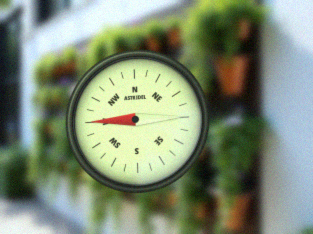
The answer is 270 °
